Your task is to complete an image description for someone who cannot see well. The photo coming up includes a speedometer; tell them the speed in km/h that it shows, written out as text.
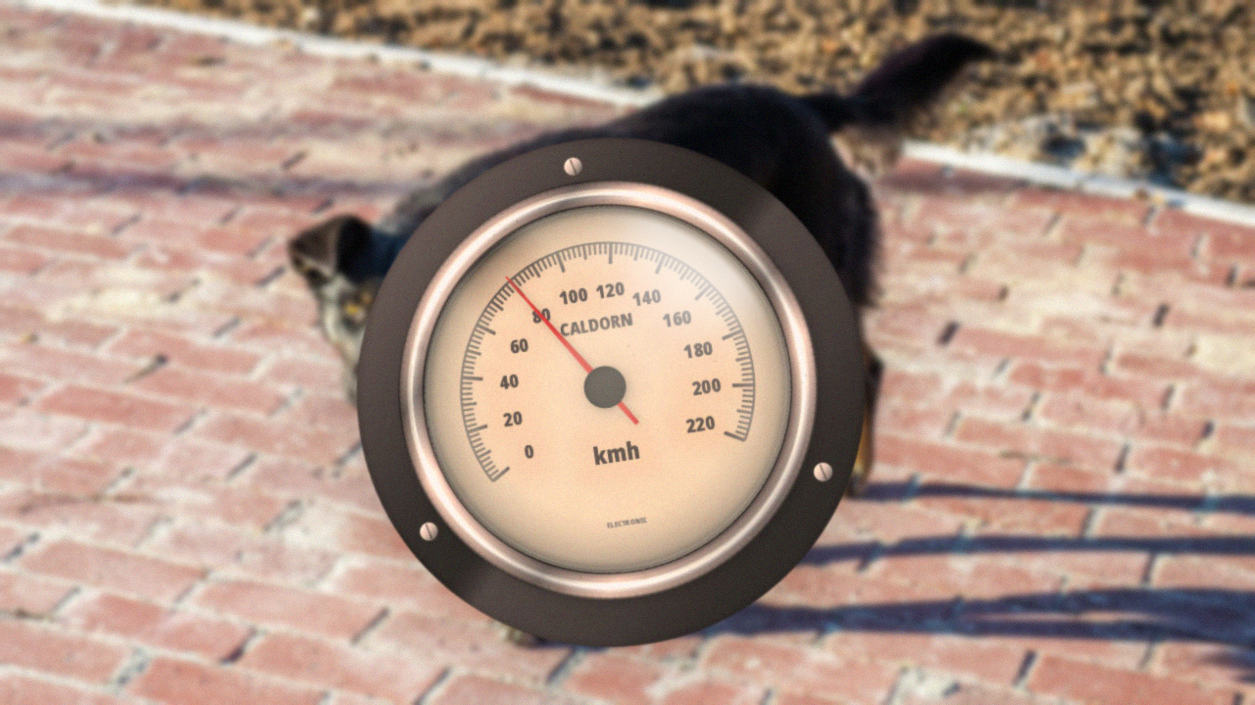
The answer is 80 km/h
